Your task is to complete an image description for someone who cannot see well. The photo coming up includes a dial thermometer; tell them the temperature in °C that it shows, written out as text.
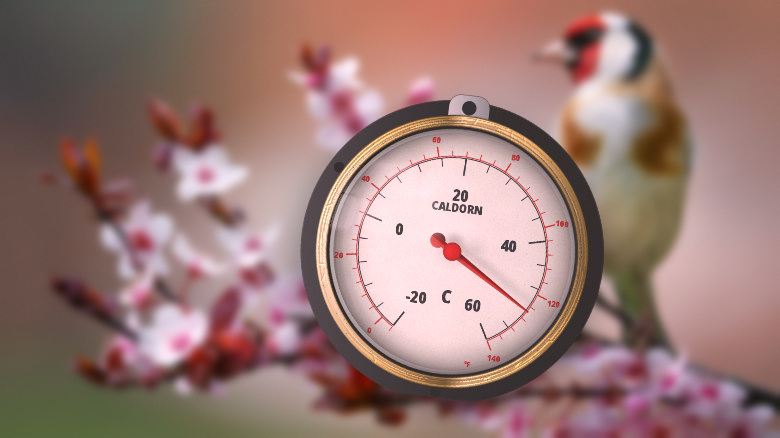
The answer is 52 °C
